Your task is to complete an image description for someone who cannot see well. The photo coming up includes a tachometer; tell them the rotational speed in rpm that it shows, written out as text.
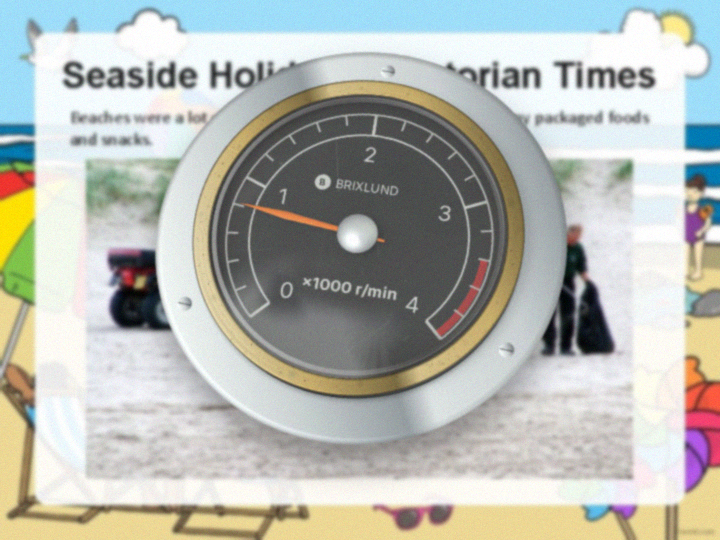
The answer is 800 rpm
